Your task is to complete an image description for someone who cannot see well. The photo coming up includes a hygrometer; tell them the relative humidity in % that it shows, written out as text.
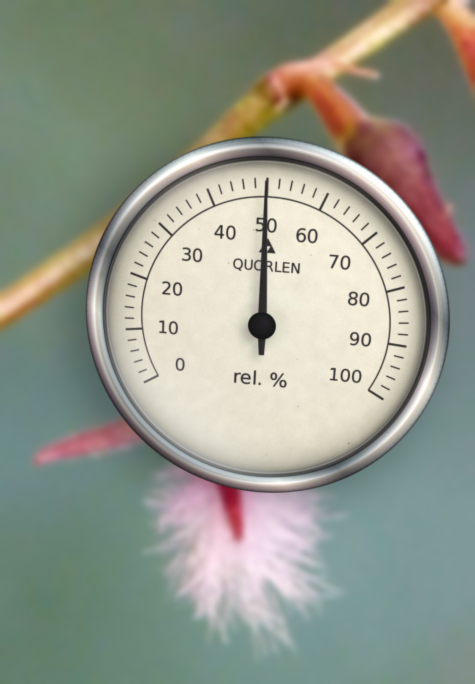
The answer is 50 %
